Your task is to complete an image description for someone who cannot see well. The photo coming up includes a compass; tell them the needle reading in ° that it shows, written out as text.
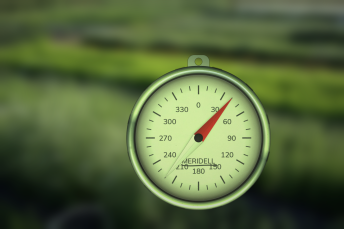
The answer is 40 °
